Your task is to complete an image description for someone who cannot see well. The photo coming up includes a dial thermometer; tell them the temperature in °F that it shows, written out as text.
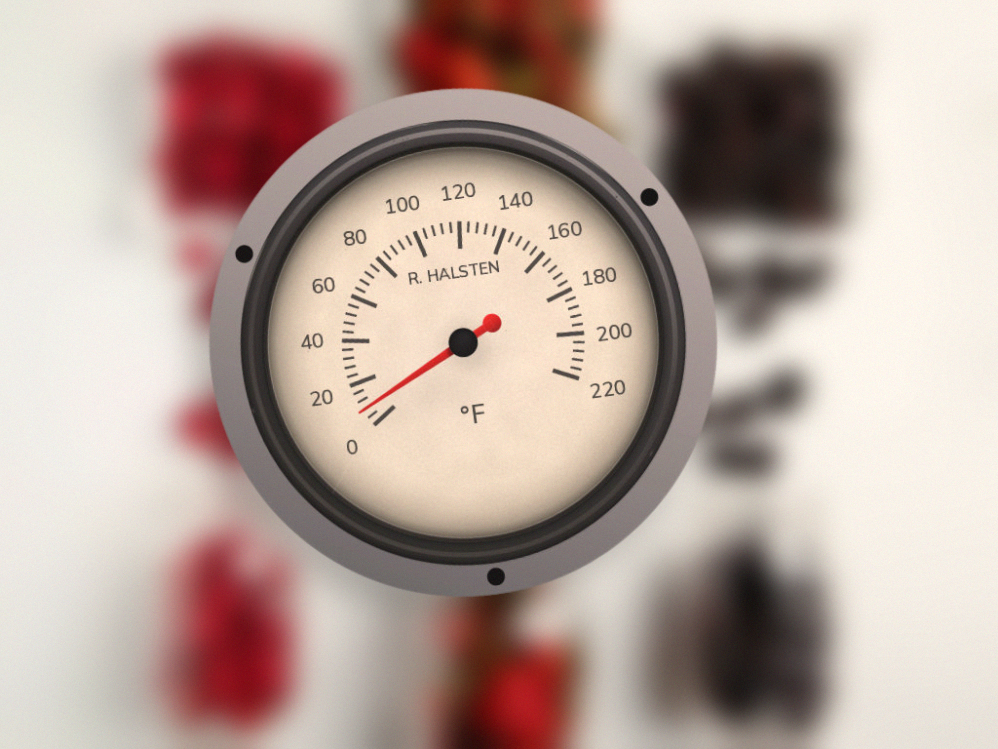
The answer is 8 °F
